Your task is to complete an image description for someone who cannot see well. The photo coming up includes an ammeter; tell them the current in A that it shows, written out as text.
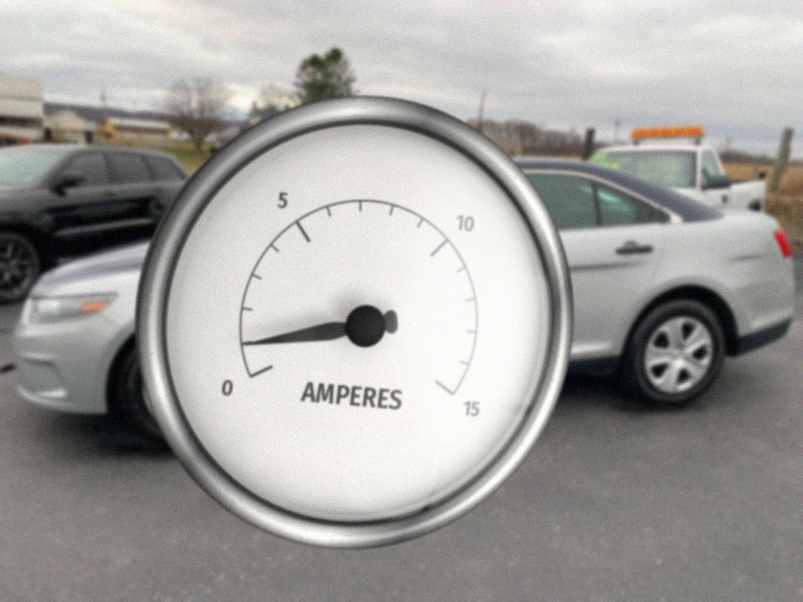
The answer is 1 A
